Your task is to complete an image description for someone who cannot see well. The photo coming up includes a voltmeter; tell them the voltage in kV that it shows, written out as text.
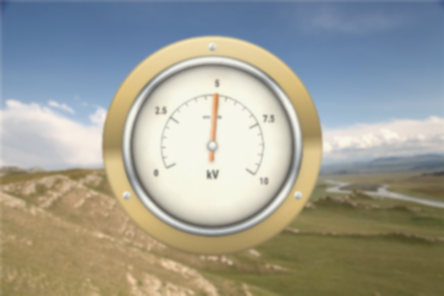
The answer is 5 kV
